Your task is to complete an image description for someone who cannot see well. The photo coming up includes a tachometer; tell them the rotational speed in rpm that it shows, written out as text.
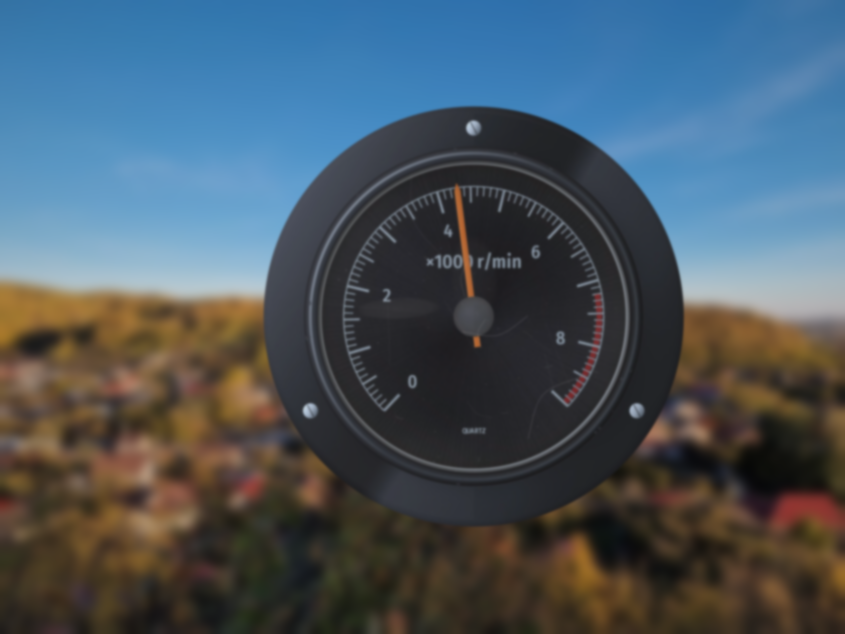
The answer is 4300 rpm
